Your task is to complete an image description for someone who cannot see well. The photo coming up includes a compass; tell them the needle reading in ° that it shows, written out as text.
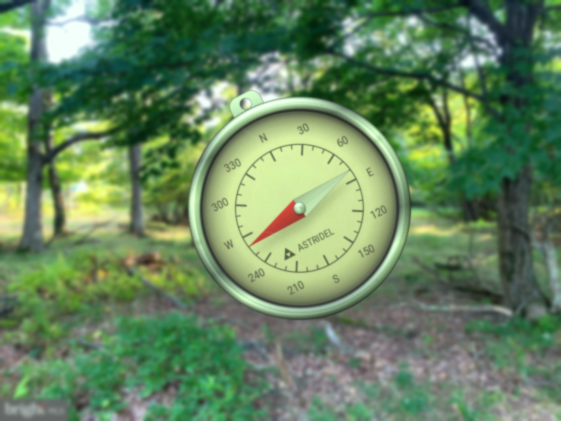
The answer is 260 °
